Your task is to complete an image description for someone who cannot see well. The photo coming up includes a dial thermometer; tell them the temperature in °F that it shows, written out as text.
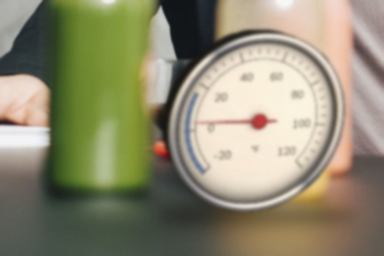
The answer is 4 °F
